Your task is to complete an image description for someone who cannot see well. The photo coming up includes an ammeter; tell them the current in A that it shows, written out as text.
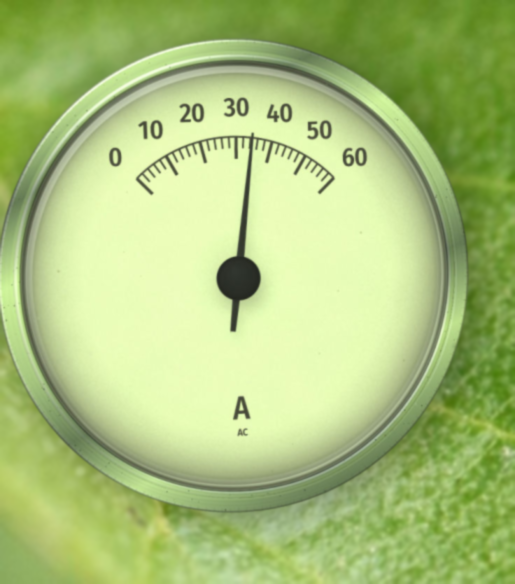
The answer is 34 A
